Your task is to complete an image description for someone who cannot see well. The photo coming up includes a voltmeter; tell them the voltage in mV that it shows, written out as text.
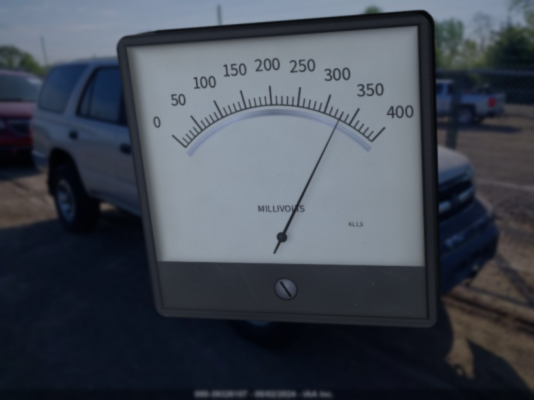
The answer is 330 mV
